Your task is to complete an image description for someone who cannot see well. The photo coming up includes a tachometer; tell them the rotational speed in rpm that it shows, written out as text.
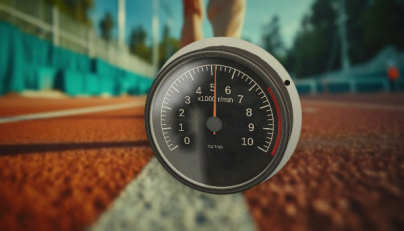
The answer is 5200 rpm
